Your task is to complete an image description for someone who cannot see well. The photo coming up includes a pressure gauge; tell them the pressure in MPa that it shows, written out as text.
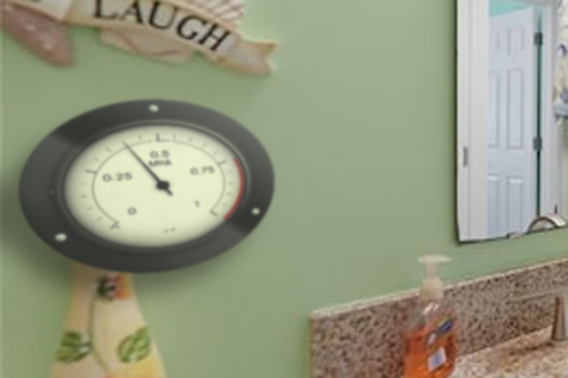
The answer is 0.4 MPa
